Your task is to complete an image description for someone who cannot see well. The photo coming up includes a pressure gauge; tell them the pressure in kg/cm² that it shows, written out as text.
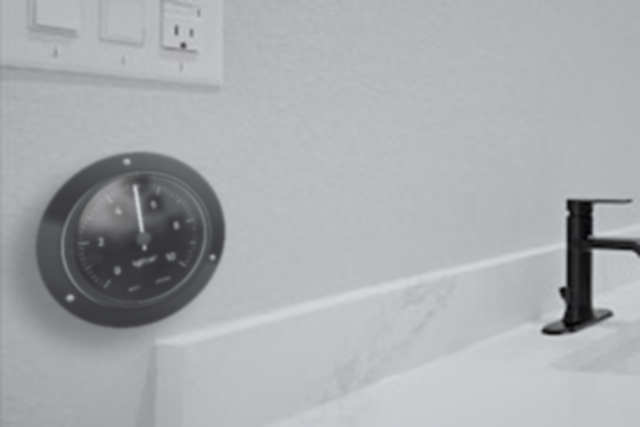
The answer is 5 kg/cm²
